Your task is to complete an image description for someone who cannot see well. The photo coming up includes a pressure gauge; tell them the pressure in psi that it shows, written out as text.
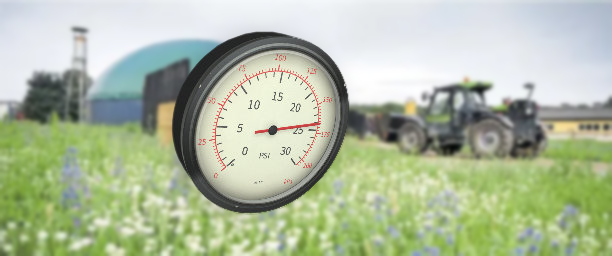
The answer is 24 psi
